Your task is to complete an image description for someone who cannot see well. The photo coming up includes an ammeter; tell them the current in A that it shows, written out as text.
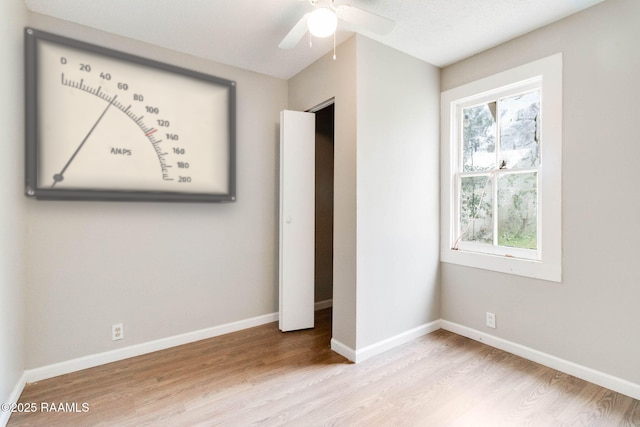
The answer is 60 A
